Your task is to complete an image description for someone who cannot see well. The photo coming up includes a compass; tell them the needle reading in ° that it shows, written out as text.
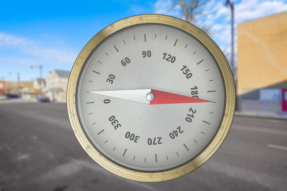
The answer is 190 °
